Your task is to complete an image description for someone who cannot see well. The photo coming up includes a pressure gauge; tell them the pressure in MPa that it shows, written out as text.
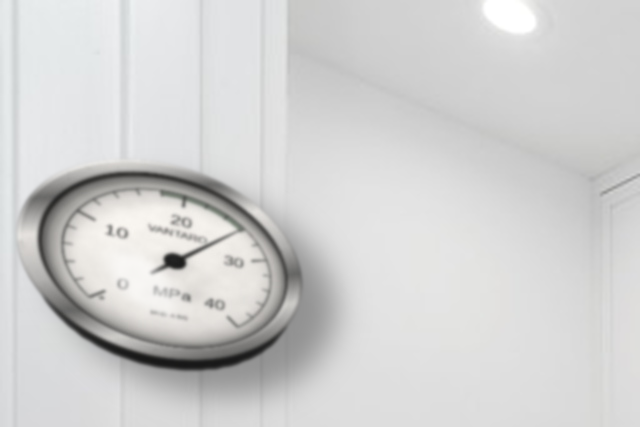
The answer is 26 MPa
